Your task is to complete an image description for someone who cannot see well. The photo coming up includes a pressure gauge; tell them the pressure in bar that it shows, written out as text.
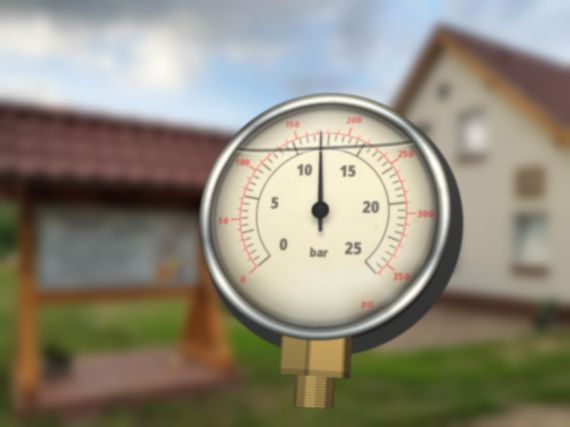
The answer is 12 bar
